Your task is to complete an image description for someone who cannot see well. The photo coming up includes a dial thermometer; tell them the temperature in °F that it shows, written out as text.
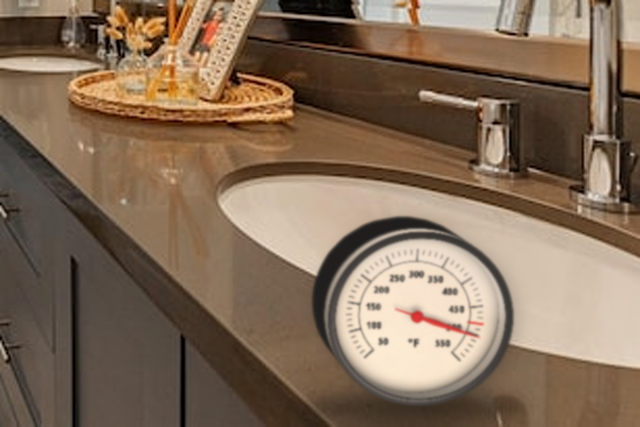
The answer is 500 °F
